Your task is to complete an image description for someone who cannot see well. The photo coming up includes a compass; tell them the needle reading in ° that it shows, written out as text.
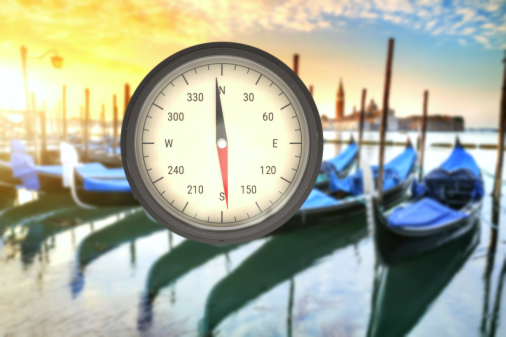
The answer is 175 °
